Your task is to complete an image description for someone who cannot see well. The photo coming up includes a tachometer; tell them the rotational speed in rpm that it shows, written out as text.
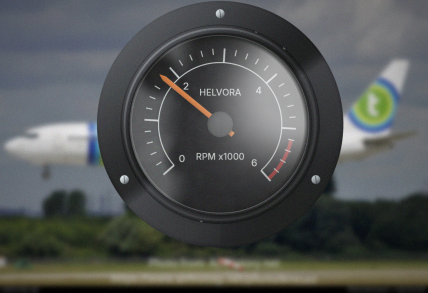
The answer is 1800 rpm
